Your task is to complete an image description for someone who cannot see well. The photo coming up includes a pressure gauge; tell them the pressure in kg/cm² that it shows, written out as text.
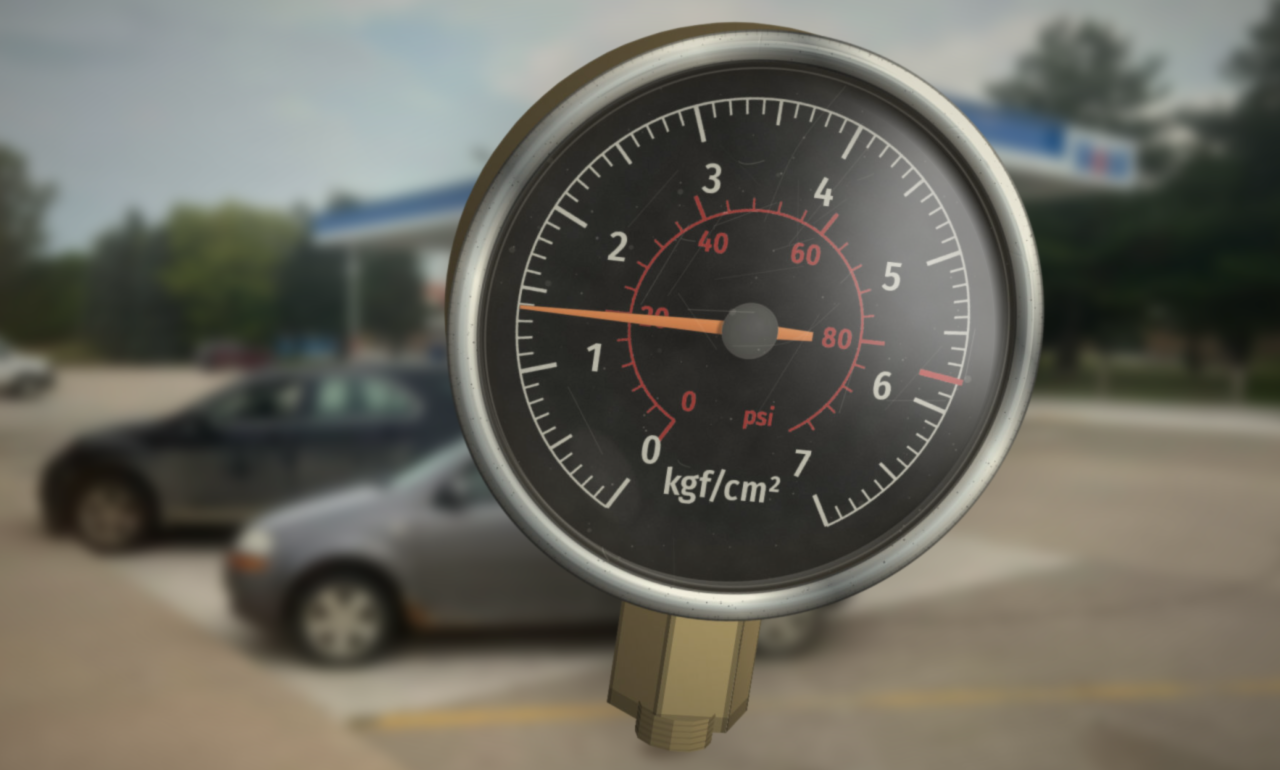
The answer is 1.4 kg/cm²
